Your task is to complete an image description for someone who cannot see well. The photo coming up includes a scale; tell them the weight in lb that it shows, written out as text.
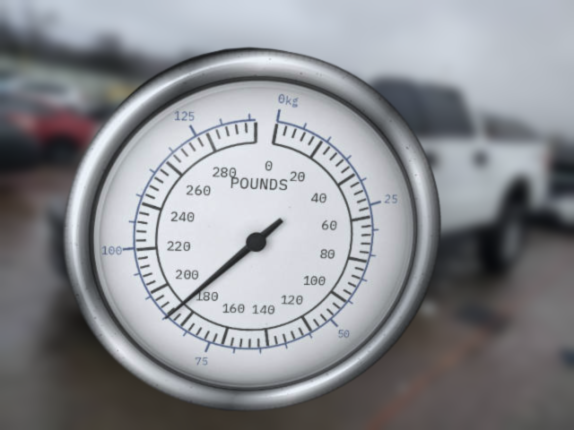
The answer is 188 lb
